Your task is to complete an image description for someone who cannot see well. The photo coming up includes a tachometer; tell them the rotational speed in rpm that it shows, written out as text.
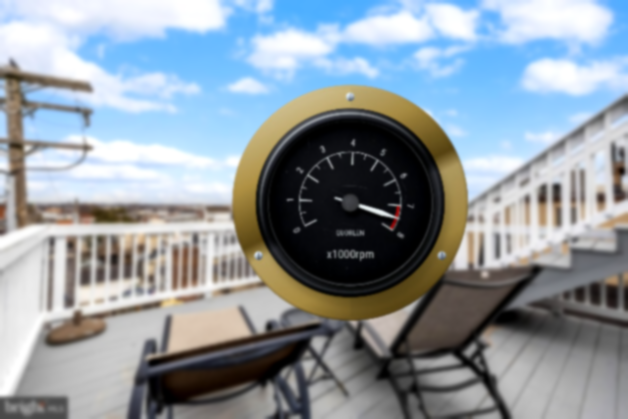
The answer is 7500 rpm
